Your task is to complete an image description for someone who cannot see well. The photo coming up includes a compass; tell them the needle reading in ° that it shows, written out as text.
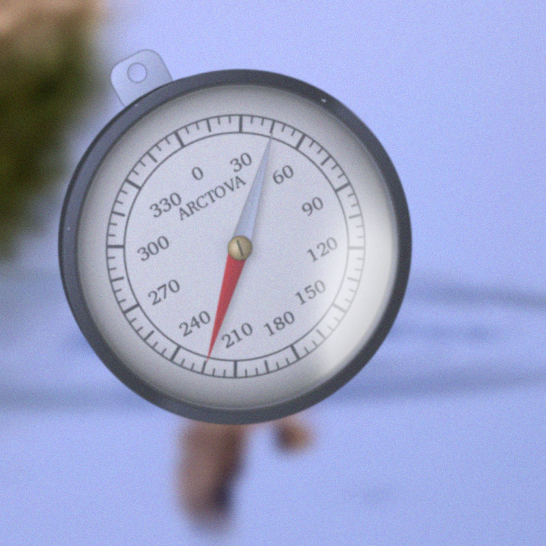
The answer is 225 °
